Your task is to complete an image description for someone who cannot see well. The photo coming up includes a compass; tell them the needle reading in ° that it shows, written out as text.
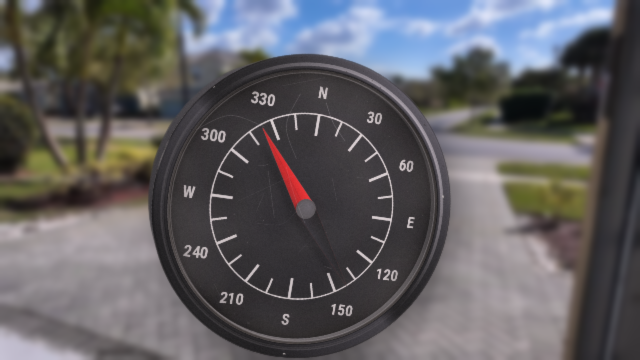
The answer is 322.5 °
